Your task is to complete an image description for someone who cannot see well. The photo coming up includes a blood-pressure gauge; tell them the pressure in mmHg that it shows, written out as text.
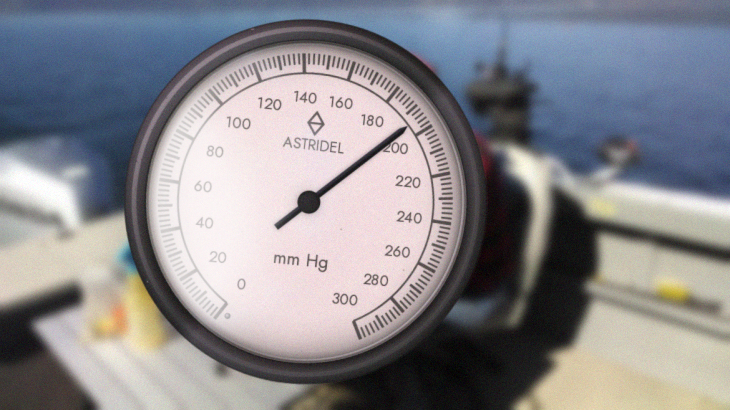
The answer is 194 mmHg
